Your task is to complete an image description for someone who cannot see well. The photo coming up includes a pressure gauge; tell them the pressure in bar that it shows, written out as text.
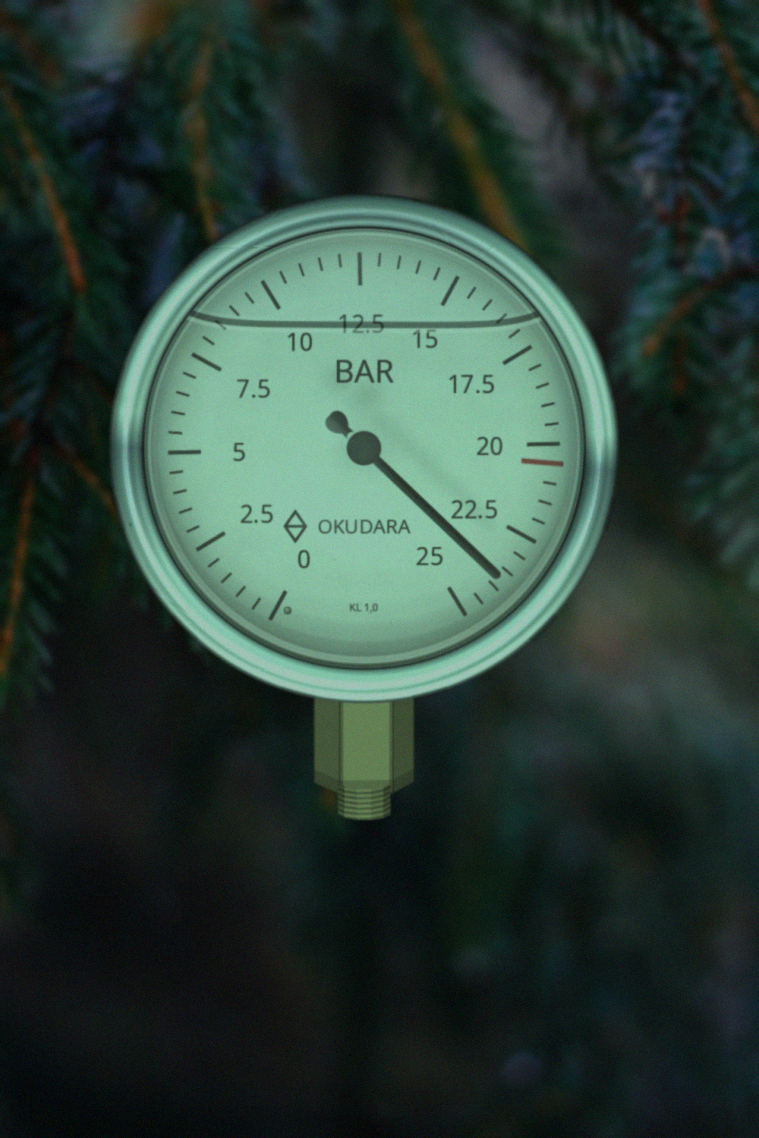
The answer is 23.75 bar
